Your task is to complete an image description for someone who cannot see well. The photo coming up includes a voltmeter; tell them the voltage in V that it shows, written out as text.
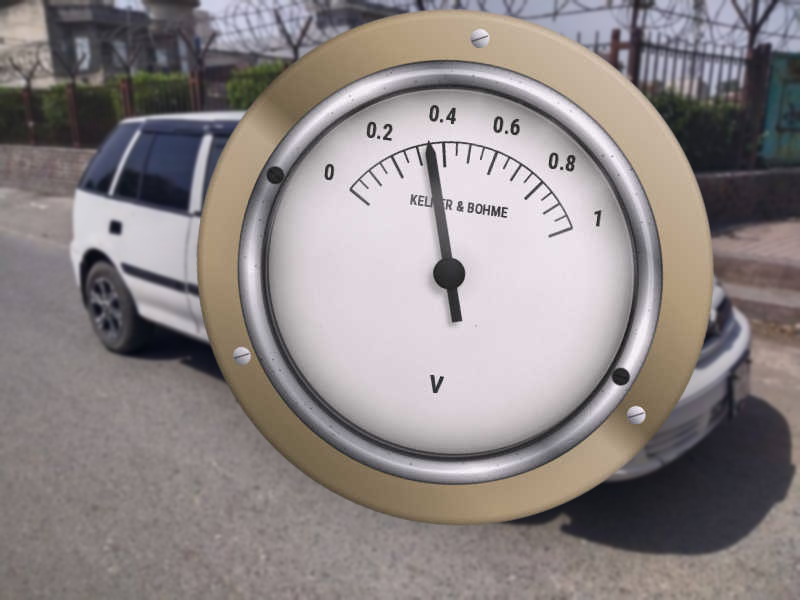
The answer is 0.35 V
